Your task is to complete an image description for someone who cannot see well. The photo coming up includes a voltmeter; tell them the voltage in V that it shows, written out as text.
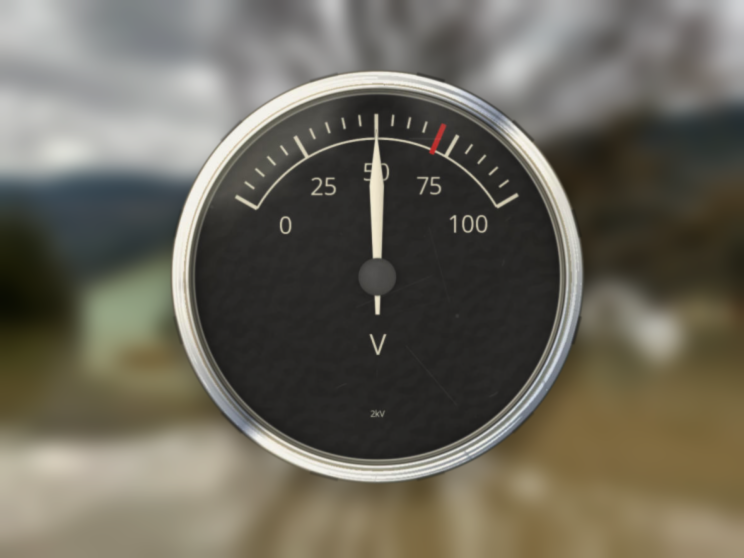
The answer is 50 V
